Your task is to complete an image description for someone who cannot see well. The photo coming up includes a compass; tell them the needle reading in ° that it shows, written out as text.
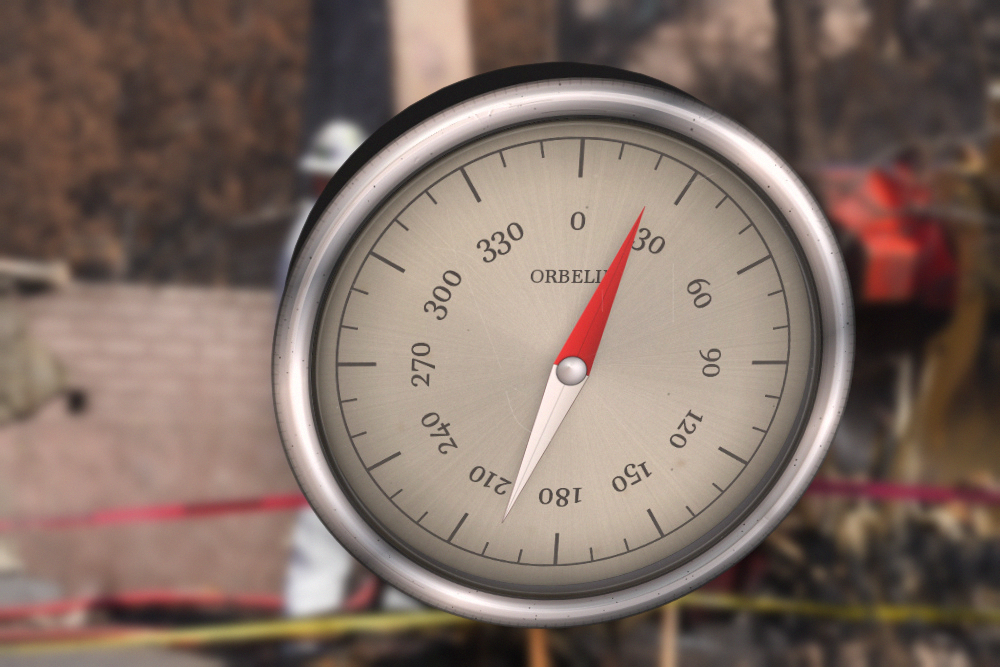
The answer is 20 °
